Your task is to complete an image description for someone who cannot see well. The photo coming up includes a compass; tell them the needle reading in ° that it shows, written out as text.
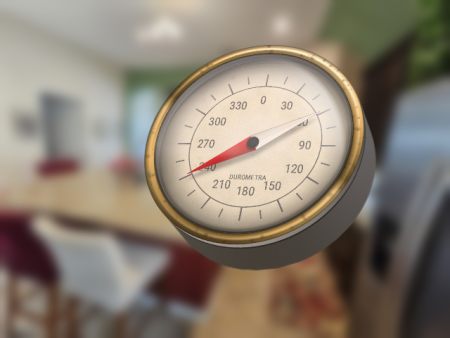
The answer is 240 °
